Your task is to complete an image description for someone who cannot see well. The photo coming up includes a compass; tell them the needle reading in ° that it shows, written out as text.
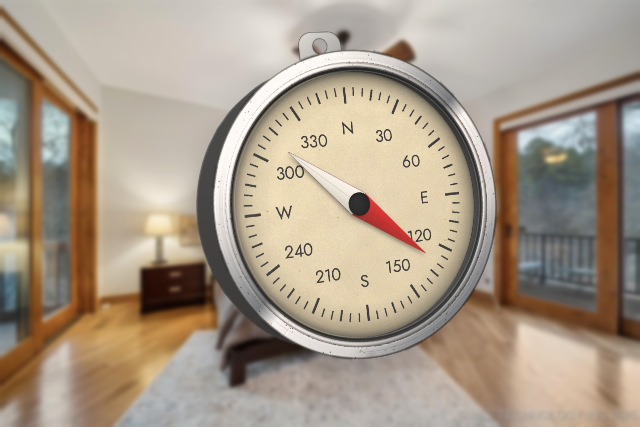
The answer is 130 °
